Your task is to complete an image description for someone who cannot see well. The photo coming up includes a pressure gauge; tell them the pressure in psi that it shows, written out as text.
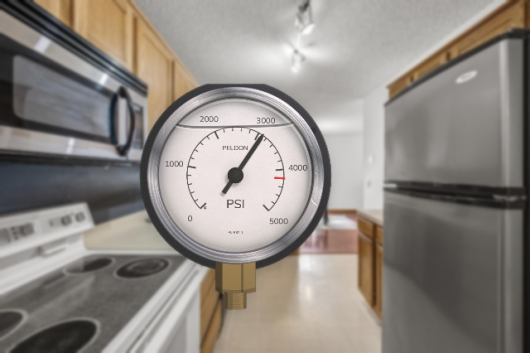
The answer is 3100 psi
